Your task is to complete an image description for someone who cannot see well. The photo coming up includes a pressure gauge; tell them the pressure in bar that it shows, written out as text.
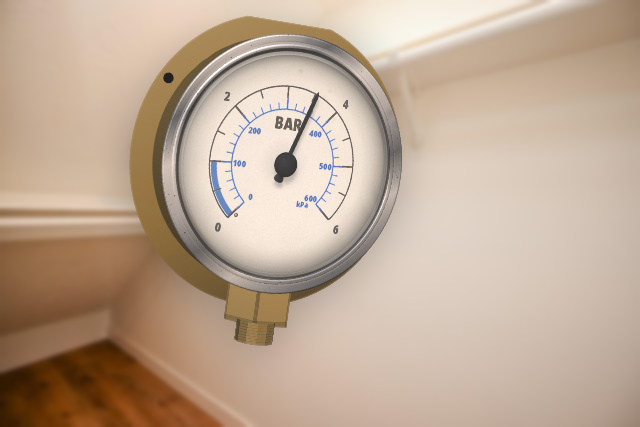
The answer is 3.5 bar
